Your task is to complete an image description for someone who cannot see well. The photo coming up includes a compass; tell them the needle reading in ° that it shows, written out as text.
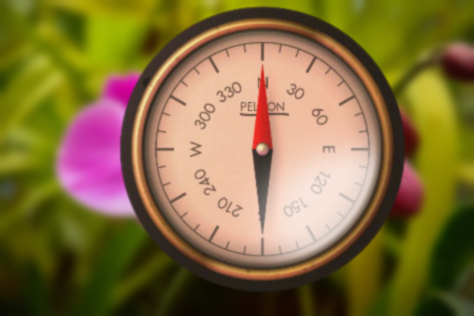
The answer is 0 °
